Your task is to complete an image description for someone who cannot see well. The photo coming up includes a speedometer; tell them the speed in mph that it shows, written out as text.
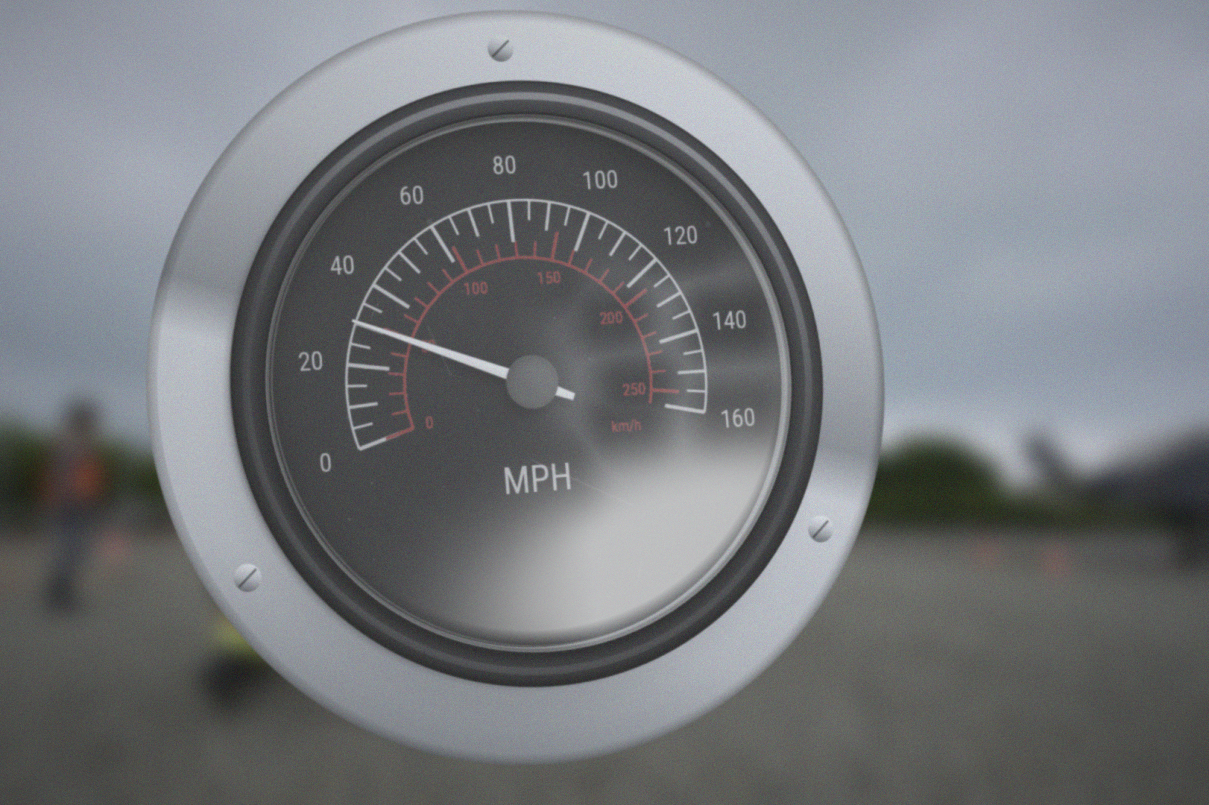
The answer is 30 mph
